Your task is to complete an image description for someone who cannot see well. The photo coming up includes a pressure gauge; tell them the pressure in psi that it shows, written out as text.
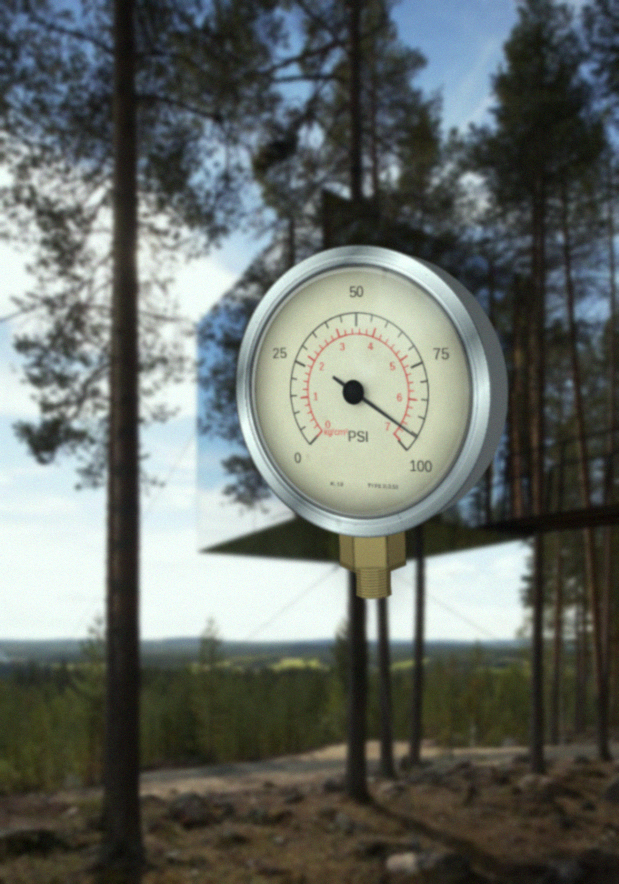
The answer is 95 psi
